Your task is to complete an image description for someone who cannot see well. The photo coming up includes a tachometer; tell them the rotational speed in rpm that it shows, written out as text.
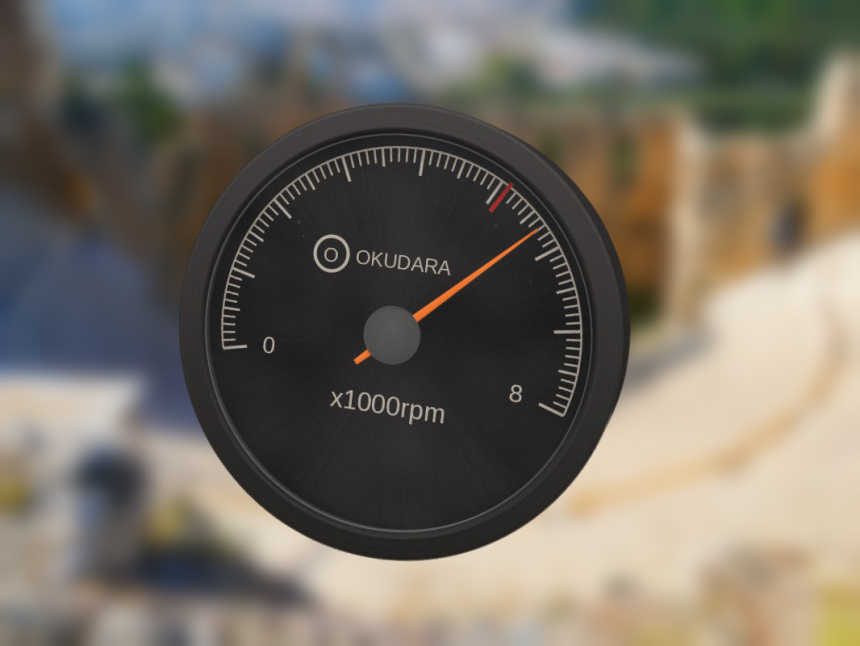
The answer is 5700 rpm
